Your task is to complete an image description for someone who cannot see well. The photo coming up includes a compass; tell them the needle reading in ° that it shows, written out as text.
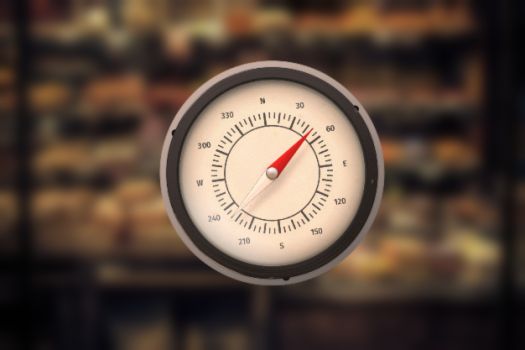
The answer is 50 °
